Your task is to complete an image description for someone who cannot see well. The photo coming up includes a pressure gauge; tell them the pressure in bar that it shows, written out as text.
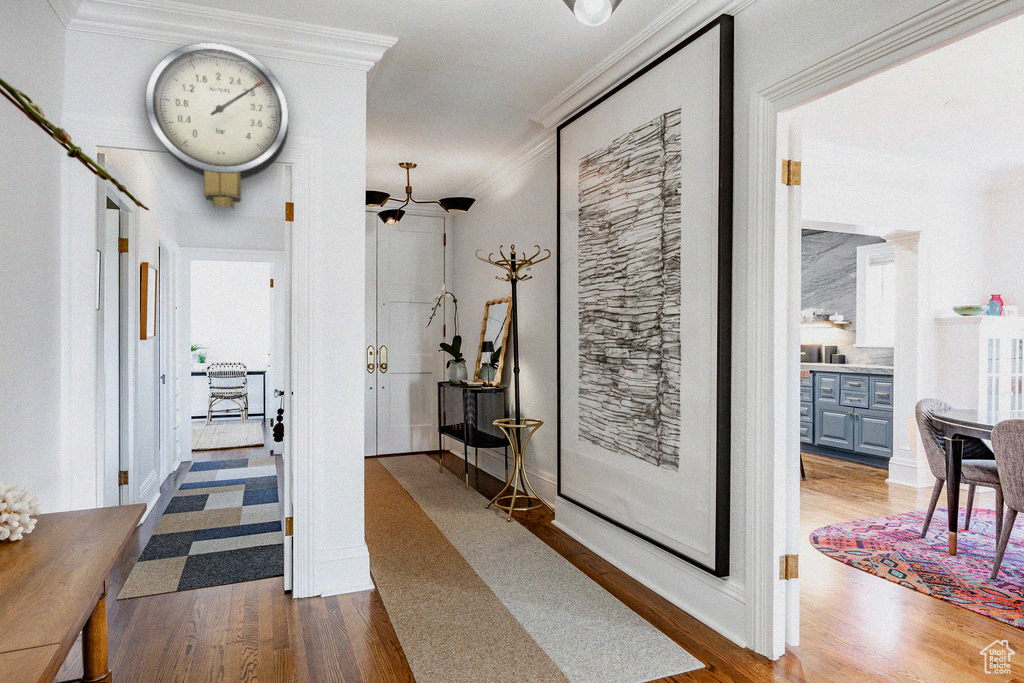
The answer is 2.8 bar
